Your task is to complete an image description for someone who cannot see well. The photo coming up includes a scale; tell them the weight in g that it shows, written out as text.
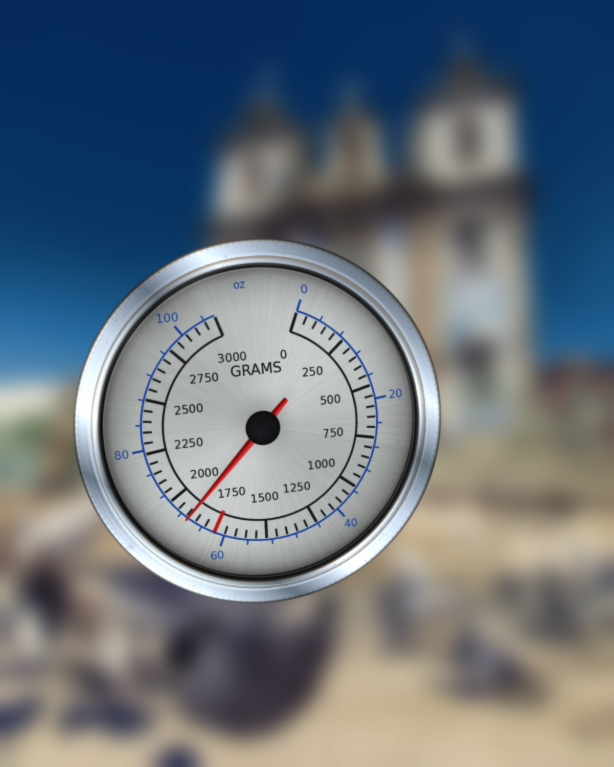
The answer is 1900 g
